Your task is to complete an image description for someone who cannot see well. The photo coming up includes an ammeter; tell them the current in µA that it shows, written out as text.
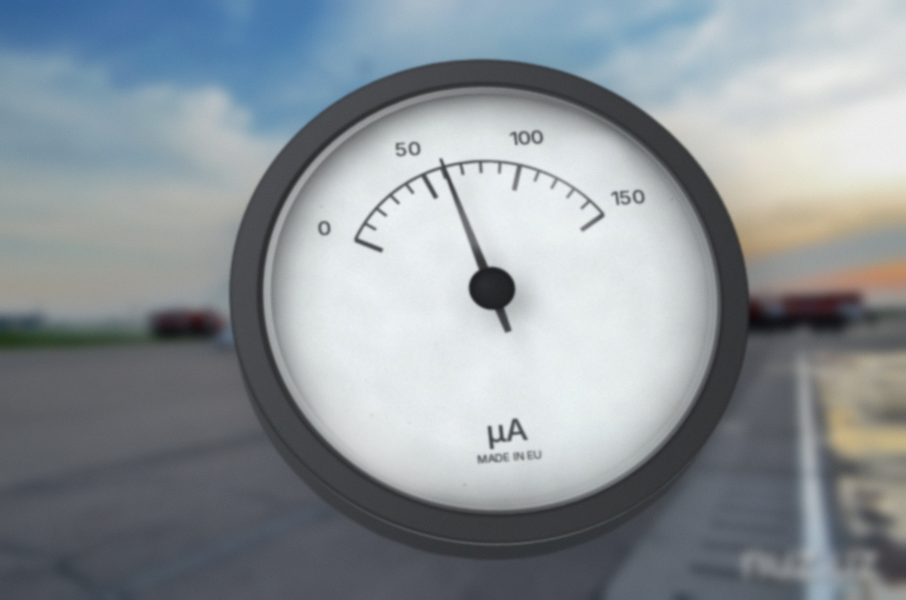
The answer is 60 µA
